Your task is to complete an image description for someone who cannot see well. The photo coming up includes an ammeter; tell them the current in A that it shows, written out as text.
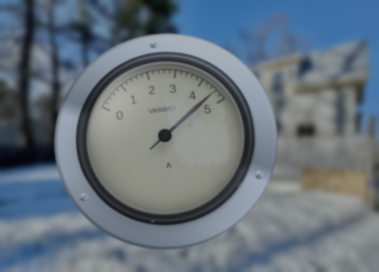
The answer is 4.6 A
